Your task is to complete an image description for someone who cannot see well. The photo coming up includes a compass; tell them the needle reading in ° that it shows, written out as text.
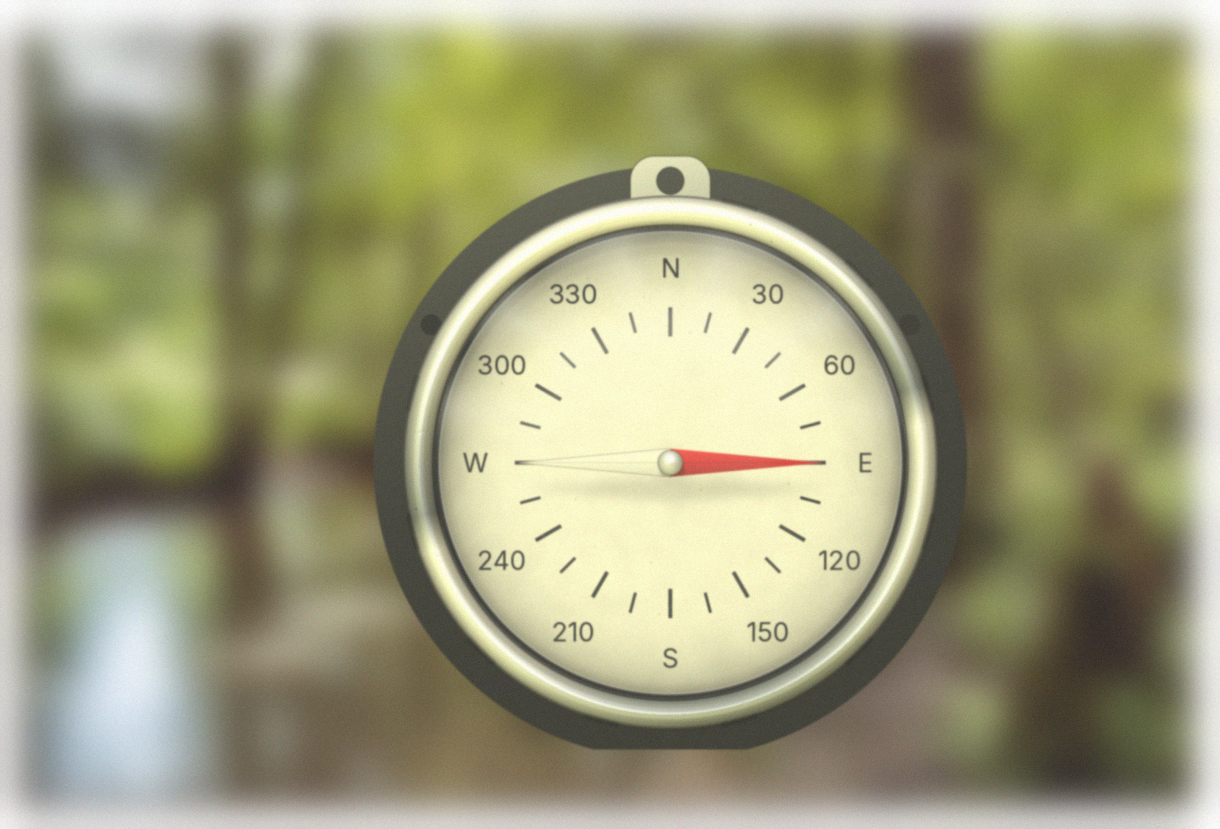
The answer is 90 °
